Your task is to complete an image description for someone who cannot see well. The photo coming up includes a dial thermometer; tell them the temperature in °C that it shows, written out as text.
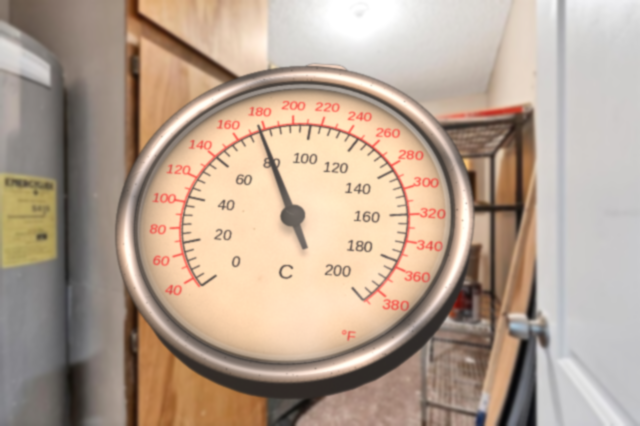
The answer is 80 °C
